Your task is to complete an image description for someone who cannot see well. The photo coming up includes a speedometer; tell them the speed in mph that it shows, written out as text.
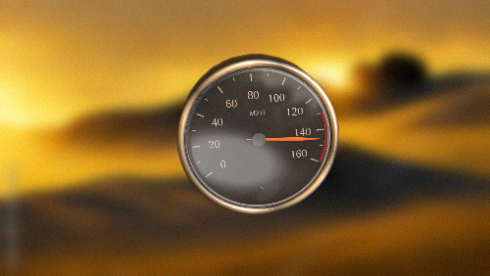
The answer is 145 mph
